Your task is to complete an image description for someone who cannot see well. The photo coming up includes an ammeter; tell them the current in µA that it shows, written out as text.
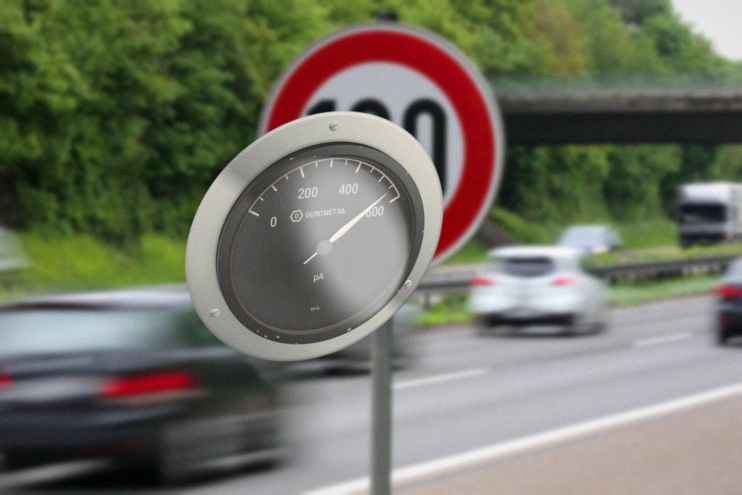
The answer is 550 µA
